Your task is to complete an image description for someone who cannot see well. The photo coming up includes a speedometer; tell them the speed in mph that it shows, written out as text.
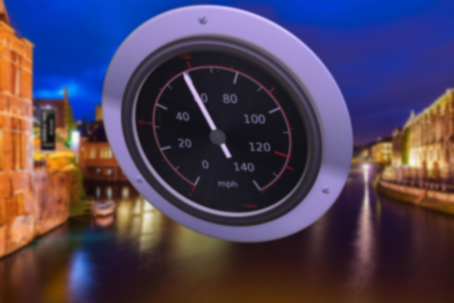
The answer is 60 mph
